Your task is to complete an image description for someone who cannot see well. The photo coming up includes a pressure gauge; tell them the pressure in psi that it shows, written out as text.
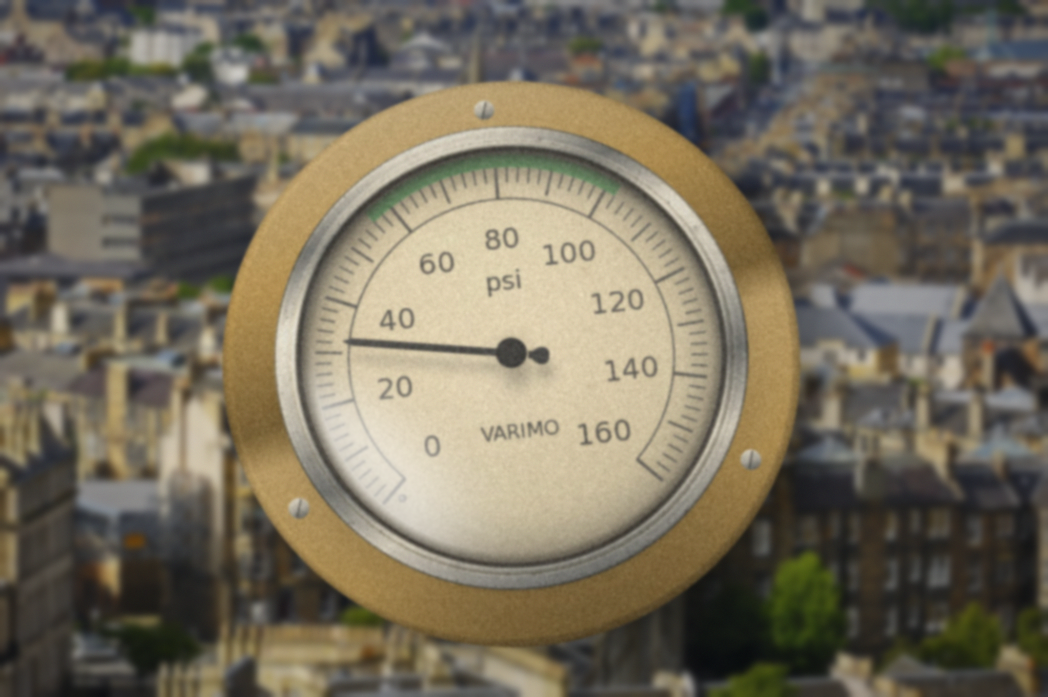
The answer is 32 psi
